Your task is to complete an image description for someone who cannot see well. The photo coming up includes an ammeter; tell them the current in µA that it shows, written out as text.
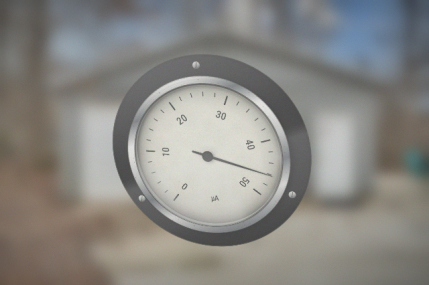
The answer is 46 µA
